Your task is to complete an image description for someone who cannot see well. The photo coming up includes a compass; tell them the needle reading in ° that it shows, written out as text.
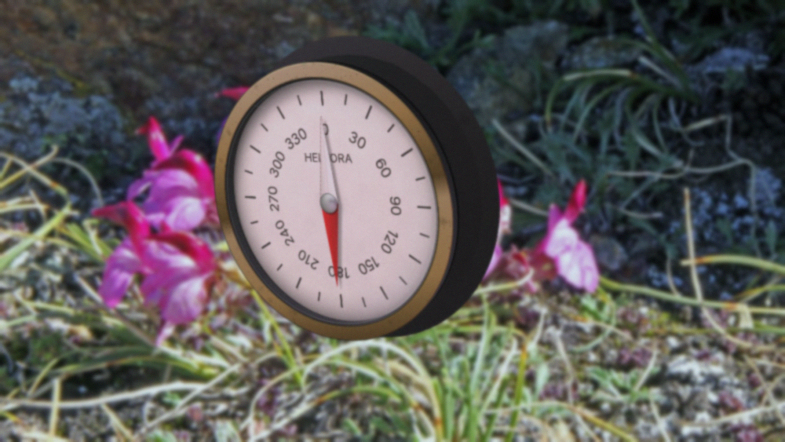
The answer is 180 °
